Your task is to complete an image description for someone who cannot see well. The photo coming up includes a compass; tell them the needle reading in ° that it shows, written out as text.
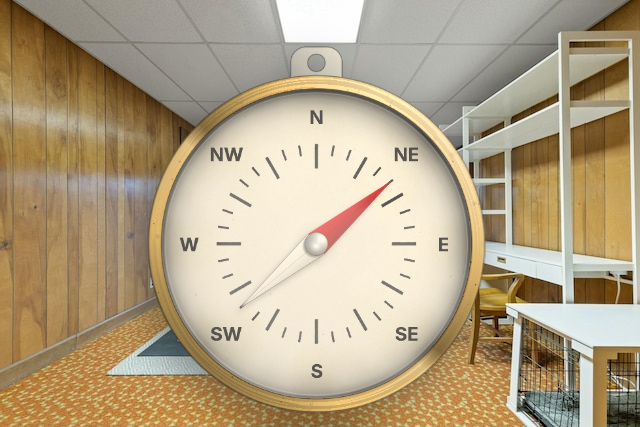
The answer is 50 °
